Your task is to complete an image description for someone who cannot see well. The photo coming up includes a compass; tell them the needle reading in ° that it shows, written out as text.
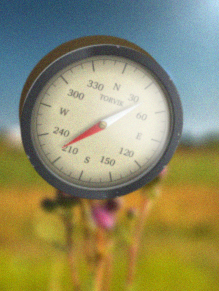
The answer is 220 °
